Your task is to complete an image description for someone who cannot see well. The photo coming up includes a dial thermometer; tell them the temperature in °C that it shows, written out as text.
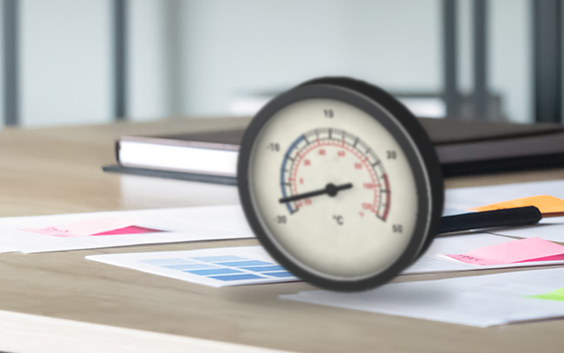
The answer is -25 °C
